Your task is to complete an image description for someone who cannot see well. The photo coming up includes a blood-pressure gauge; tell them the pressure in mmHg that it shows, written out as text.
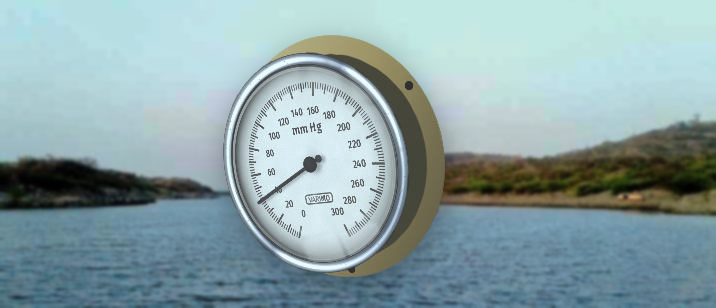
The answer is 40 mmHg
